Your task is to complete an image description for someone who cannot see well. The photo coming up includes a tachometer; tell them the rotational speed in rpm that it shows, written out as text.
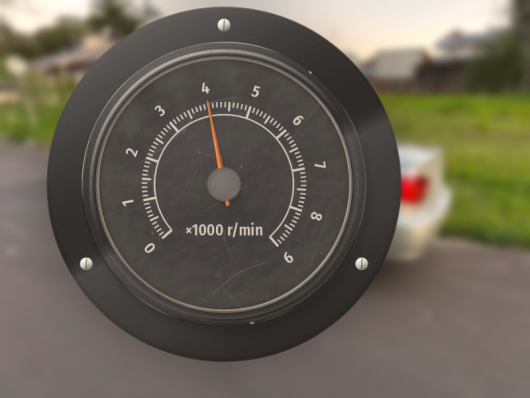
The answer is 4000 rpm
